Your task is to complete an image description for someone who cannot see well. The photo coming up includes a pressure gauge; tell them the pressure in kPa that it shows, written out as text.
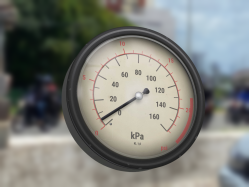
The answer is 5 kPa
